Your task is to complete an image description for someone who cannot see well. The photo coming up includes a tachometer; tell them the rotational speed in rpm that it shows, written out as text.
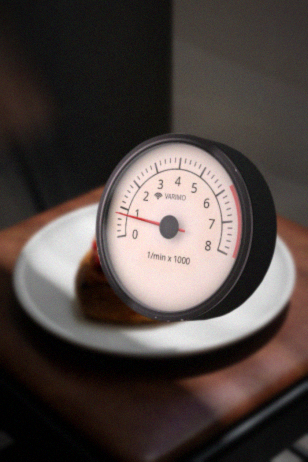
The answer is 800 rpm
